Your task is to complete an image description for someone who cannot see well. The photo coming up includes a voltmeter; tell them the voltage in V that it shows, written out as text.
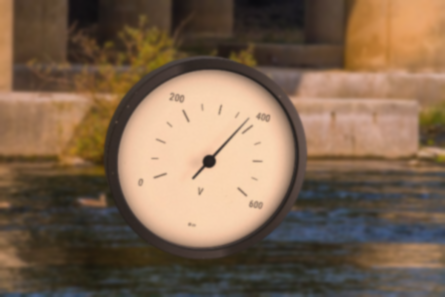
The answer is 375 V
